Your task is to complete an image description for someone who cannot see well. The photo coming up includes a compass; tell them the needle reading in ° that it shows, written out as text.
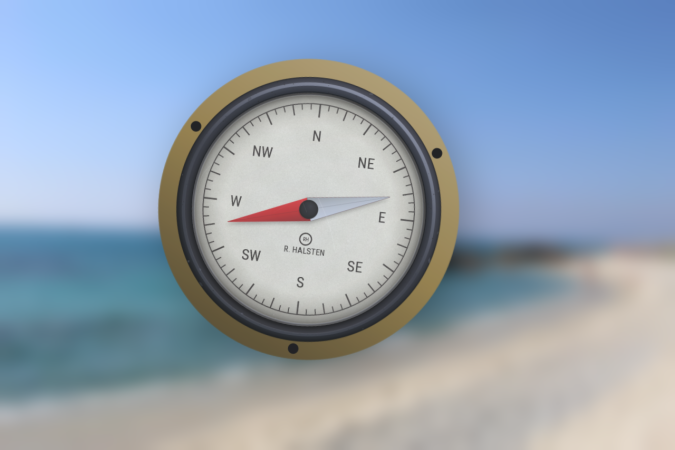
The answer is 255 °
